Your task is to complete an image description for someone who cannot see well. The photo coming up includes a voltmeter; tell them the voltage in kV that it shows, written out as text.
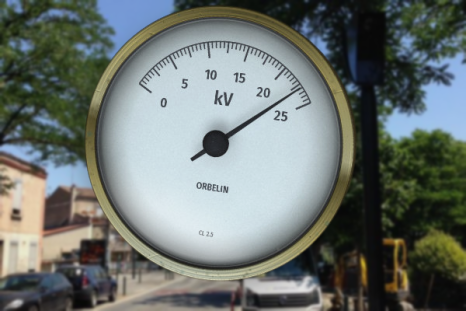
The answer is 23 kV
